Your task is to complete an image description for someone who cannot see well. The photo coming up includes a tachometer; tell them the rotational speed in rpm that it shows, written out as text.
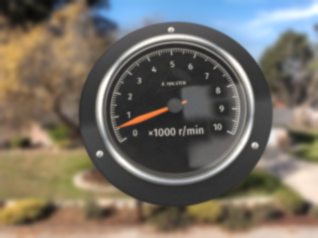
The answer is 500 rpm
